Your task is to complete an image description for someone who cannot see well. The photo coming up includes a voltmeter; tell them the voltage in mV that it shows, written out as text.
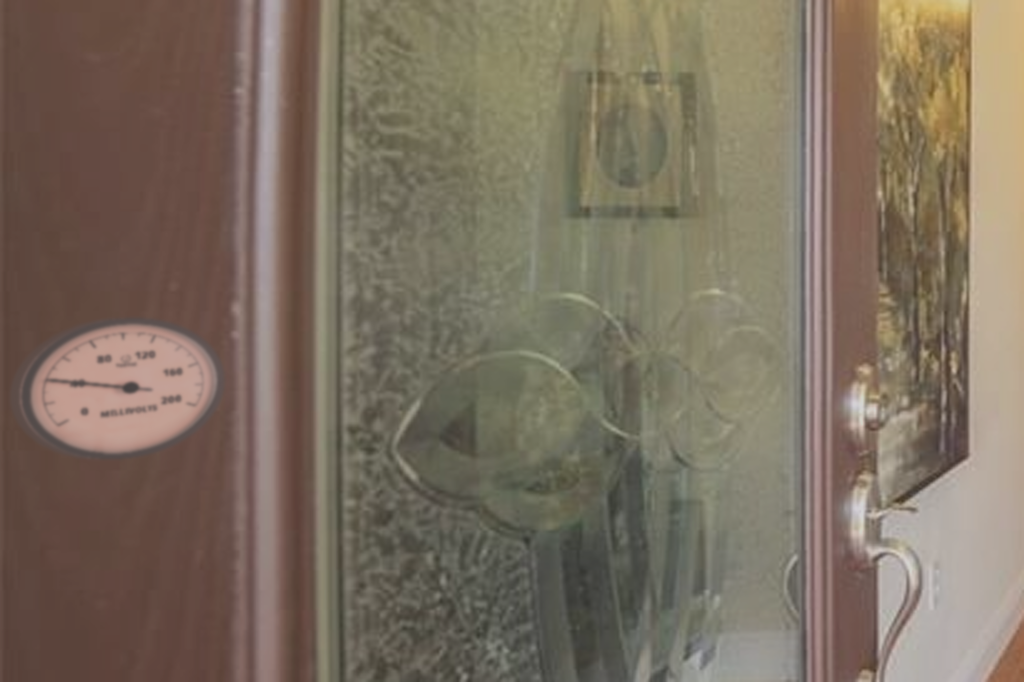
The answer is 40 mV
